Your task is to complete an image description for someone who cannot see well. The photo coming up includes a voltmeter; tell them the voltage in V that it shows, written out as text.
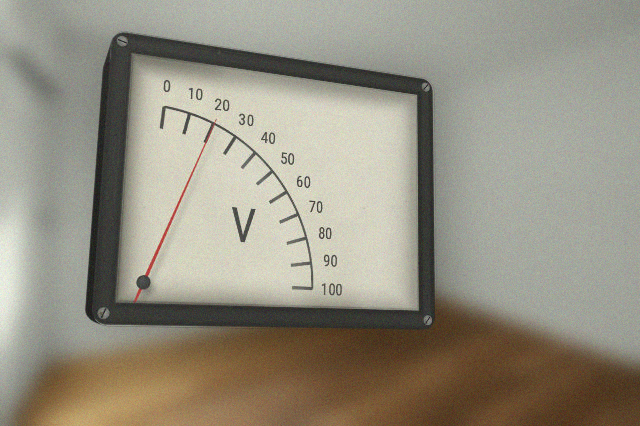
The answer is 20 V
